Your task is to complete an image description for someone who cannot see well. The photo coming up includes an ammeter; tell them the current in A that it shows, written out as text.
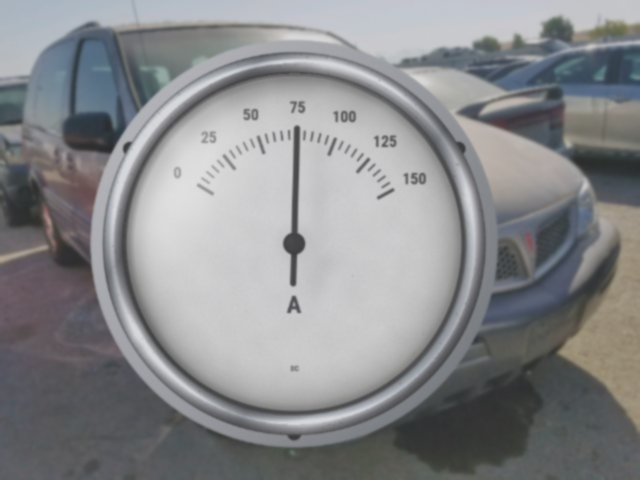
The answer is 75 A
